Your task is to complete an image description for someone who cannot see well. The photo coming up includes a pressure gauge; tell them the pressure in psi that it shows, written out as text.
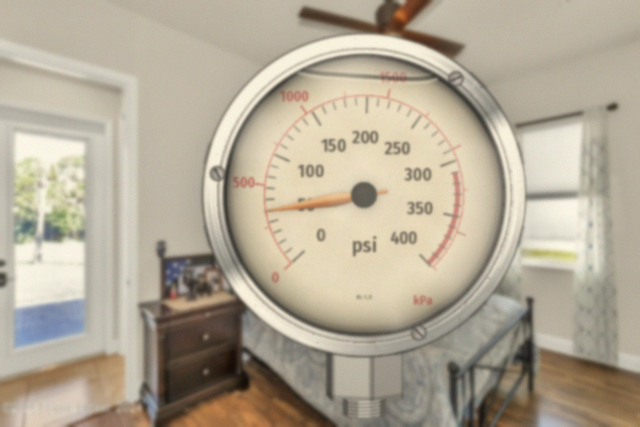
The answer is 50 psi
